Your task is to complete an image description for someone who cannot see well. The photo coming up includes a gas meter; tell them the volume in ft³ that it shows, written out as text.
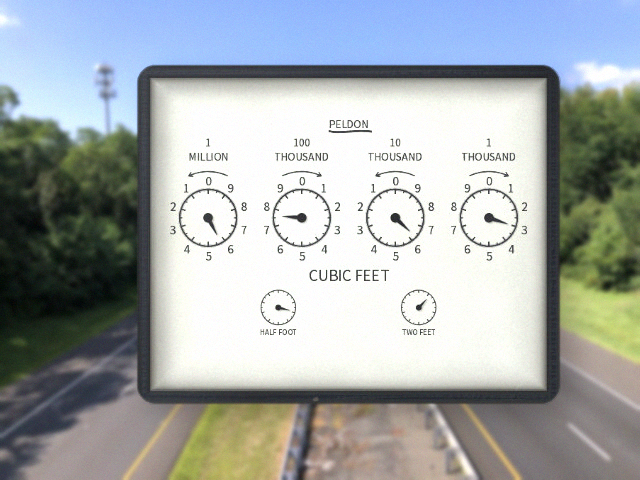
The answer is 576300 ft³
